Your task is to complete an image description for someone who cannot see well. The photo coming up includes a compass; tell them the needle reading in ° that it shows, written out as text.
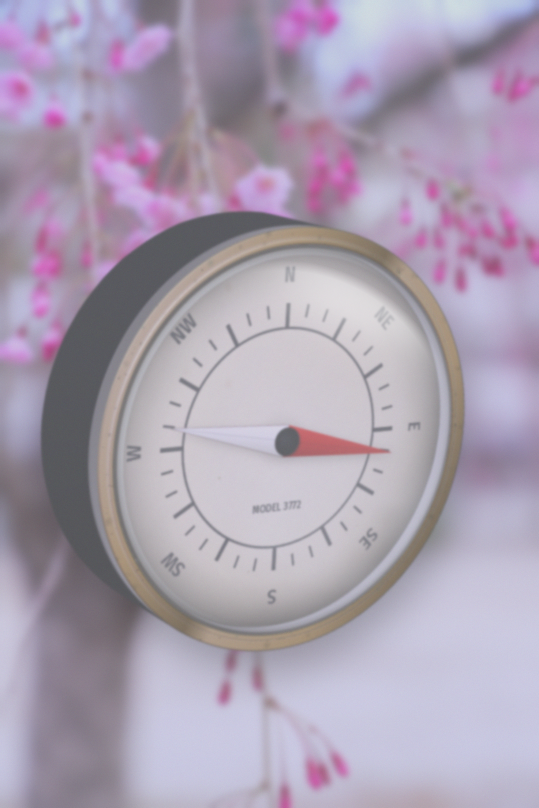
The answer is 100 °
